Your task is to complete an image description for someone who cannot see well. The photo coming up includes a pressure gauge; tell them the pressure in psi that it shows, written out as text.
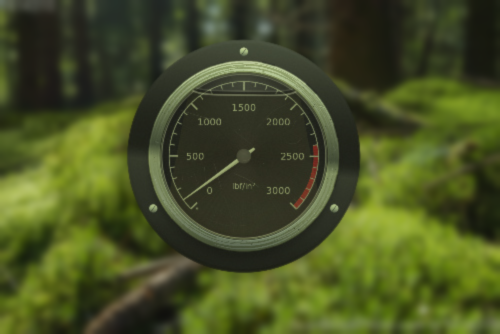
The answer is 100 psi
